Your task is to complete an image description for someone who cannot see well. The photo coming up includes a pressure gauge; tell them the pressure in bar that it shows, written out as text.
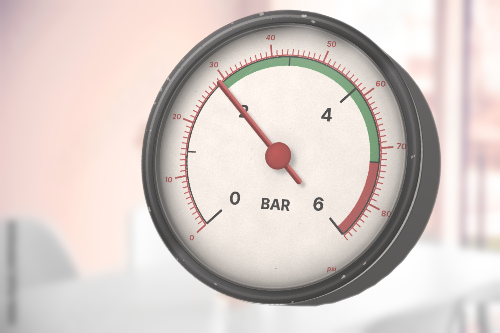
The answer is 2 bar
